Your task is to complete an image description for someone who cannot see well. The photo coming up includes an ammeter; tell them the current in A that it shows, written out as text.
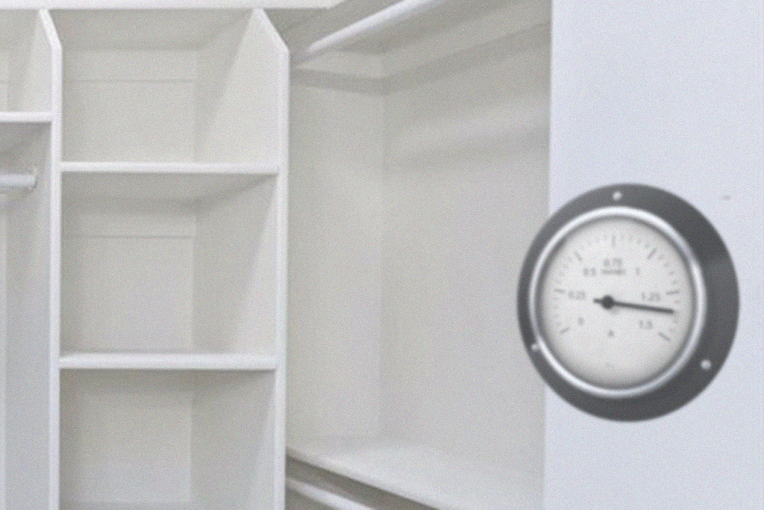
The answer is 1.35 A
